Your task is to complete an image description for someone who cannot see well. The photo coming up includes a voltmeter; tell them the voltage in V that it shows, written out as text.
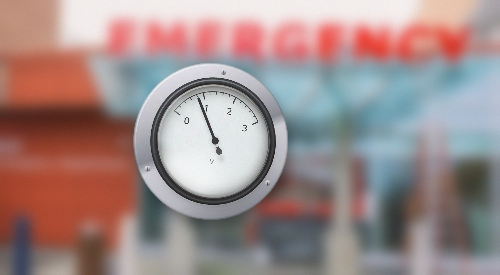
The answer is 0.8 V
